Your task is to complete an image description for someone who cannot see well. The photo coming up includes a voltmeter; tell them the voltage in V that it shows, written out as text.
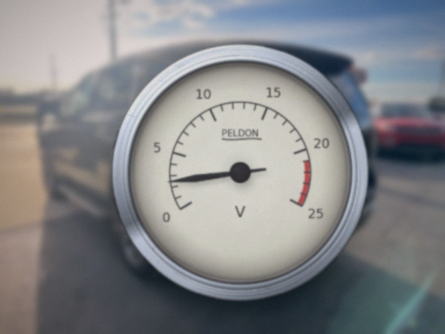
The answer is 2.5 V
